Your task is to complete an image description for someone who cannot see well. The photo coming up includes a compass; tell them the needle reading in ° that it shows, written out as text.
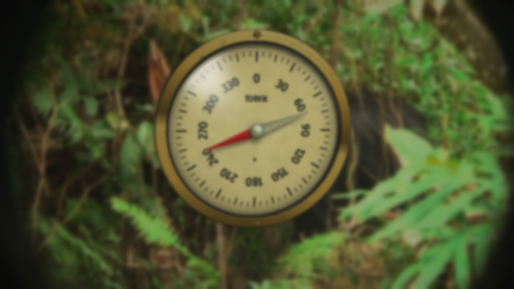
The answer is 250 °
